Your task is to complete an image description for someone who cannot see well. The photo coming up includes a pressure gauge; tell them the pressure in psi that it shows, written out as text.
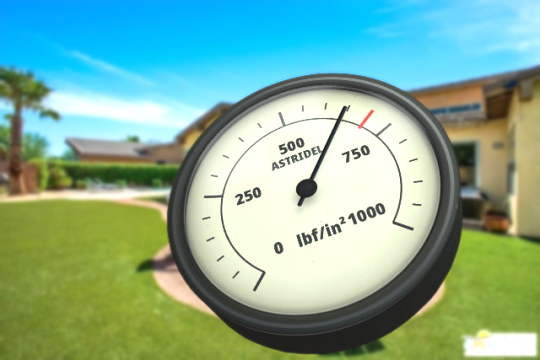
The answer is 650 psi
